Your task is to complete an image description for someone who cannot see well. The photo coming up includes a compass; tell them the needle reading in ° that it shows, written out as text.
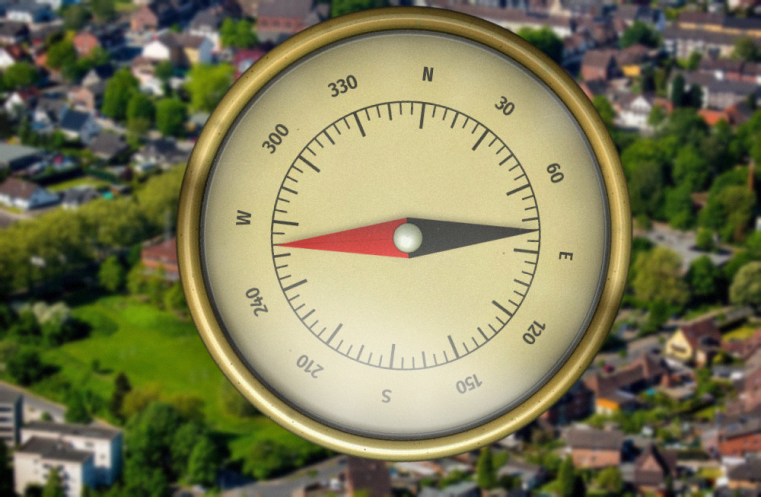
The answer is 260 °
